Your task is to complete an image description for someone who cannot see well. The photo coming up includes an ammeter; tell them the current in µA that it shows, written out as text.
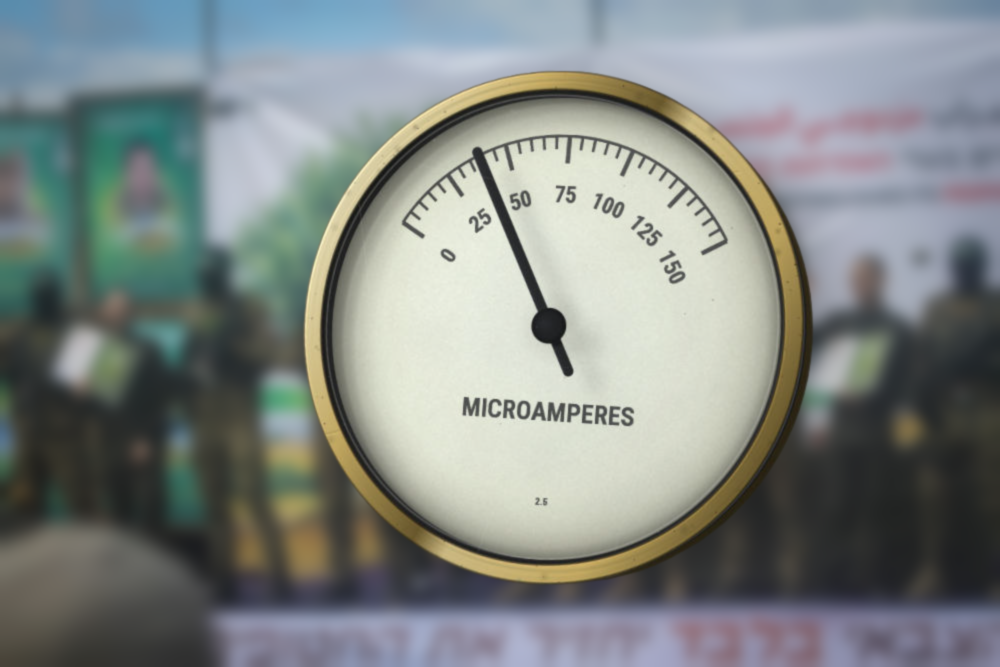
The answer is 40 µA
